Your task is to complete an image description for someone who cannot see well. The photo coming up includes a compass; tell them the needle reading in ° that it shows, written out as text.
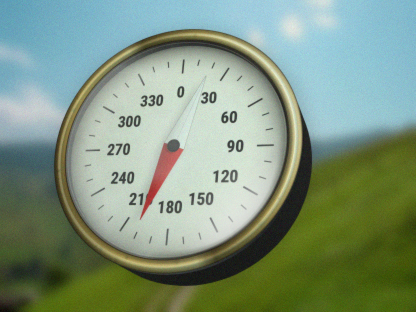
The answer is 200 °
